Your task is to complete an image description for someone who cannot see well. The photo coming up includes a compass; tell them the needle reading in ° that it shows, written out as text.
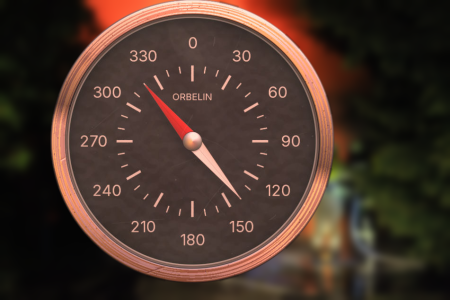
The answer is 320 °
